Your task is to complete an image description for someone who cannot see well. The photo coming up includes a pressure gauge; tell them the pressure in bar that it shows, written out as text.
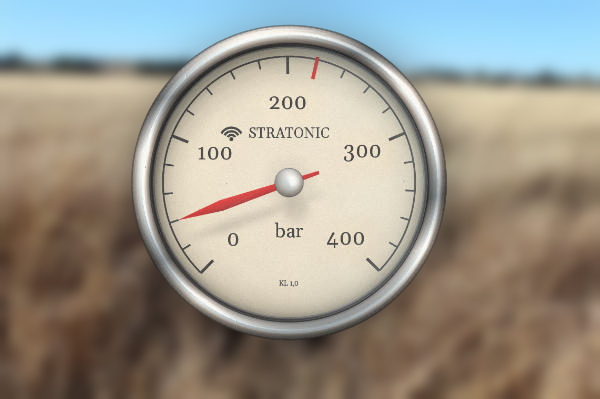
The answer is 40 bar
